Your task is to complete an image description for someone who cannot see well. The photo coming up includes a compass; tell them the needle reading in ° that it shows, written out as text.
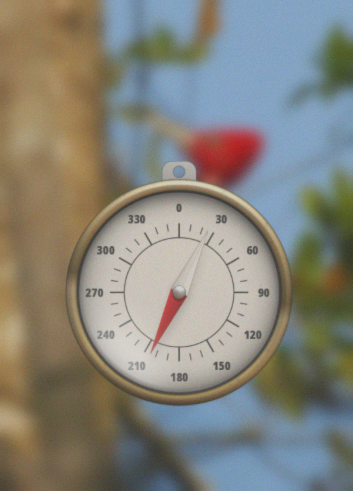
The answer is 205 °
